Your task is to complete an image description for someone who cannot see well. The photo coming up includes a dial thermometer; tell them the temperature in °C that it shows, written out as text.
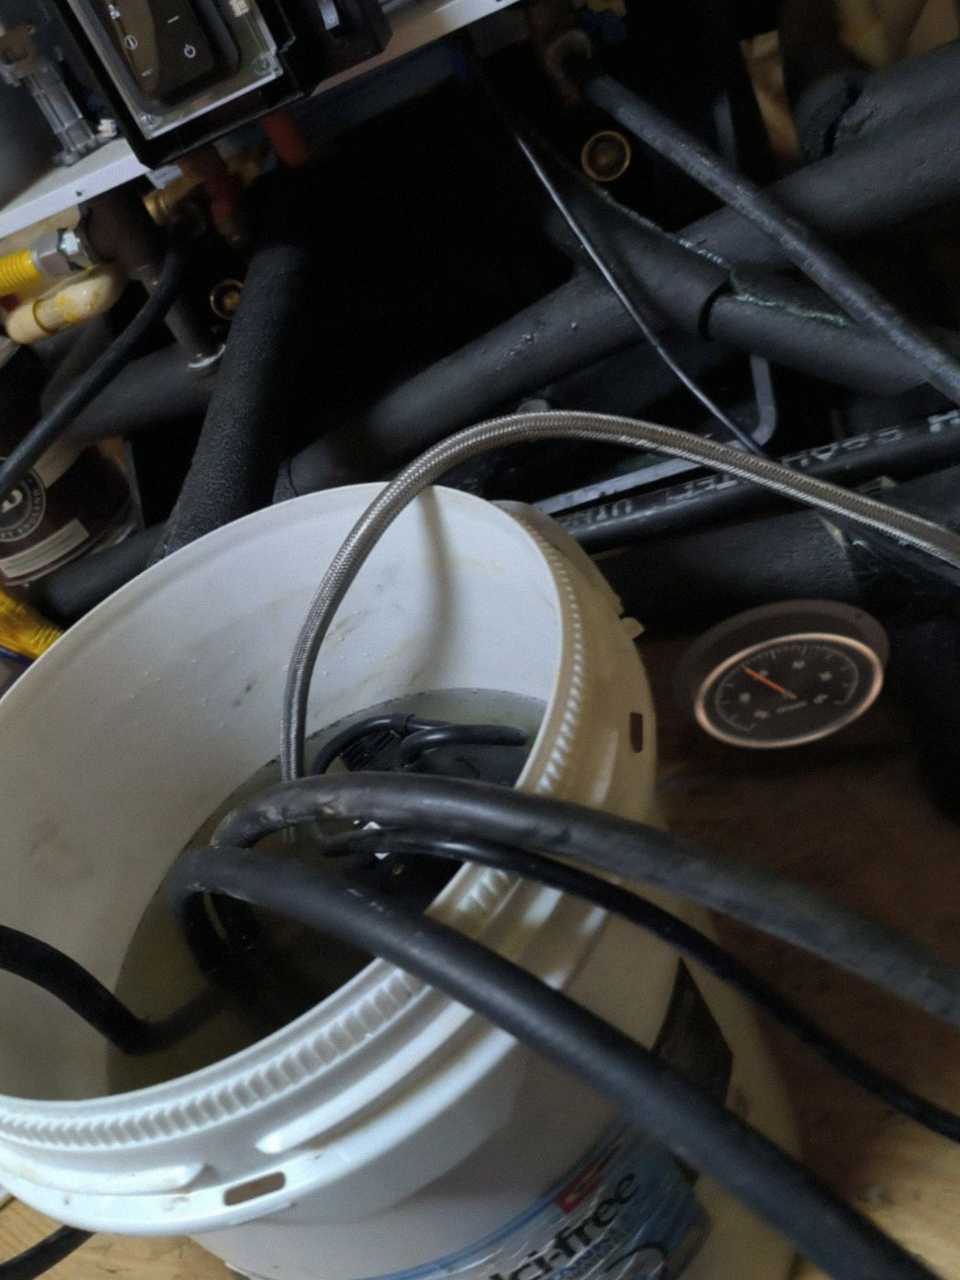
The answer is -10 °C
